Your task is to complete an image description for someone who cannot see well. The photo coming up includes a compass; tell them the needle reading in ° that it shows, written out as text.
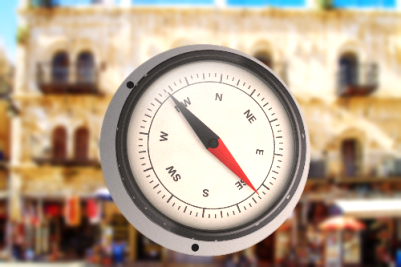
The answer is 130 °
